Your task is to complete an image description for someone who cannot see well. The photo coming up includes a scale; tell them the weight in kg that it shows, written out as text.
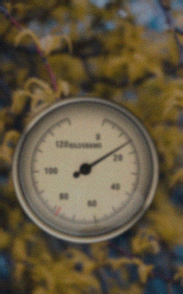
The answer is 15 kg
